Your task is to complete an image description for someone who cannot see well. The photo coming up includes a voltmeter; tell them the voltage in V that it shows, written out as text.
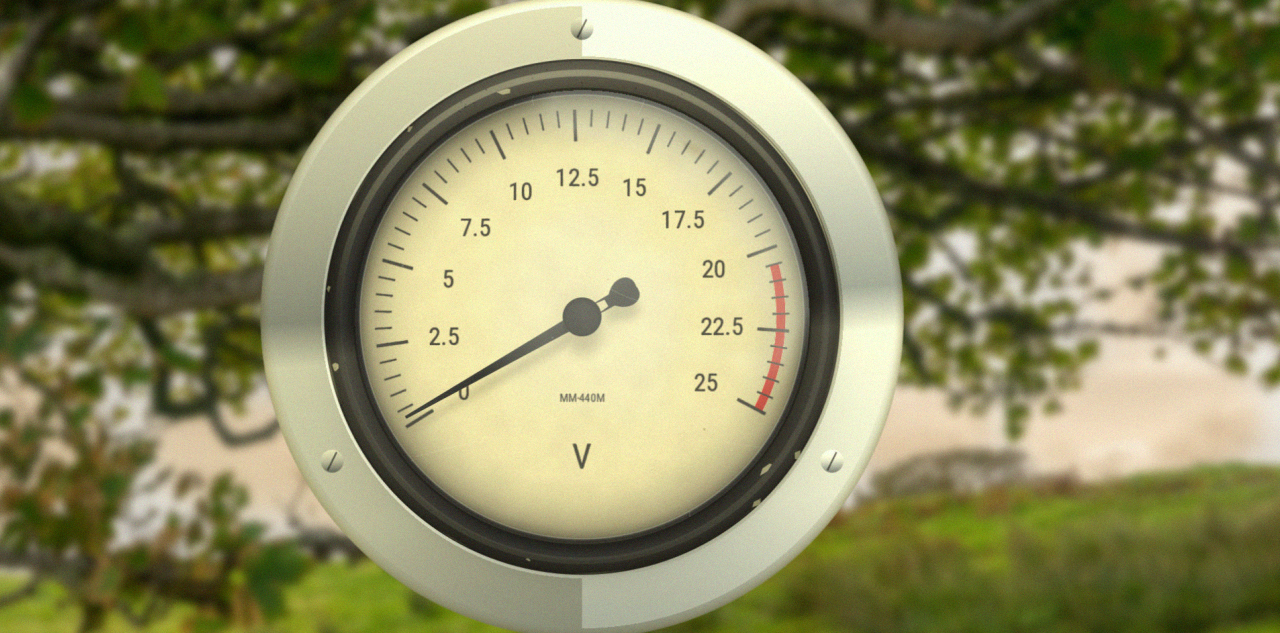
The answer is 0.25 V
